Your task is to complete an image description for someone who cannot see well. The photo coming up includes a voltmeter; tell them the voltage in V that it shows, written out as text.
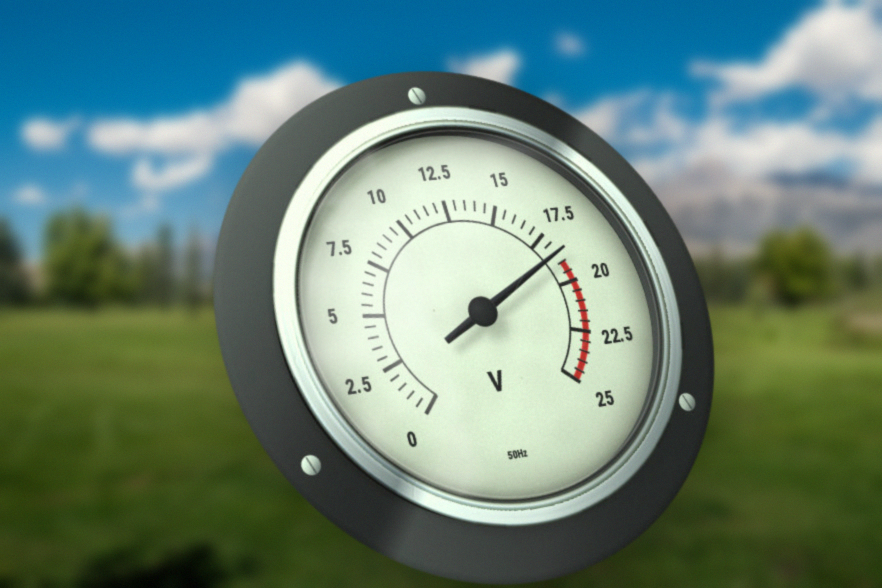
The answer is 18.5 V
